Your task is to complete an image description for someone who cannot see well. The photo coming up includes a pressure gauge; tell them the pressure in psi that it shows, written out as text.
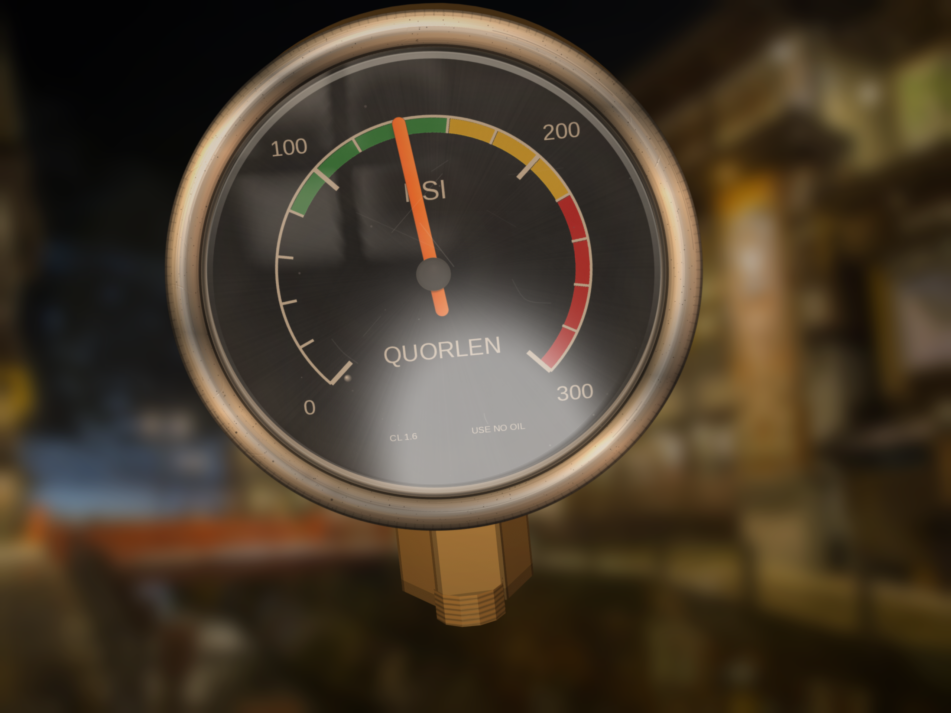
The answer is 140 psi
